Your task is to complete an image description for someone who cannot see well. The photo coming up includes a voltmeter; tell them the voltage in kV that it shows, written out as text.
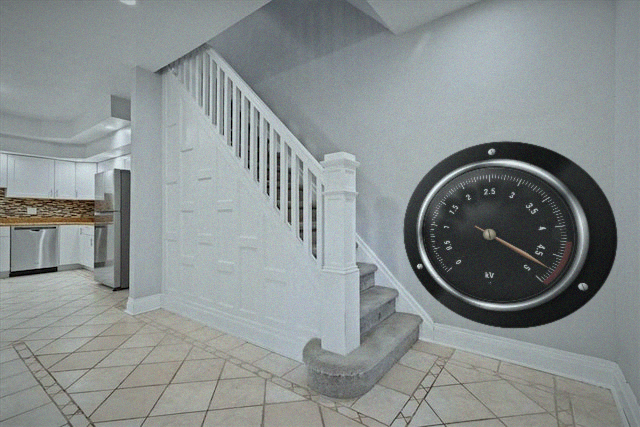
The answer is 4.75 kV
